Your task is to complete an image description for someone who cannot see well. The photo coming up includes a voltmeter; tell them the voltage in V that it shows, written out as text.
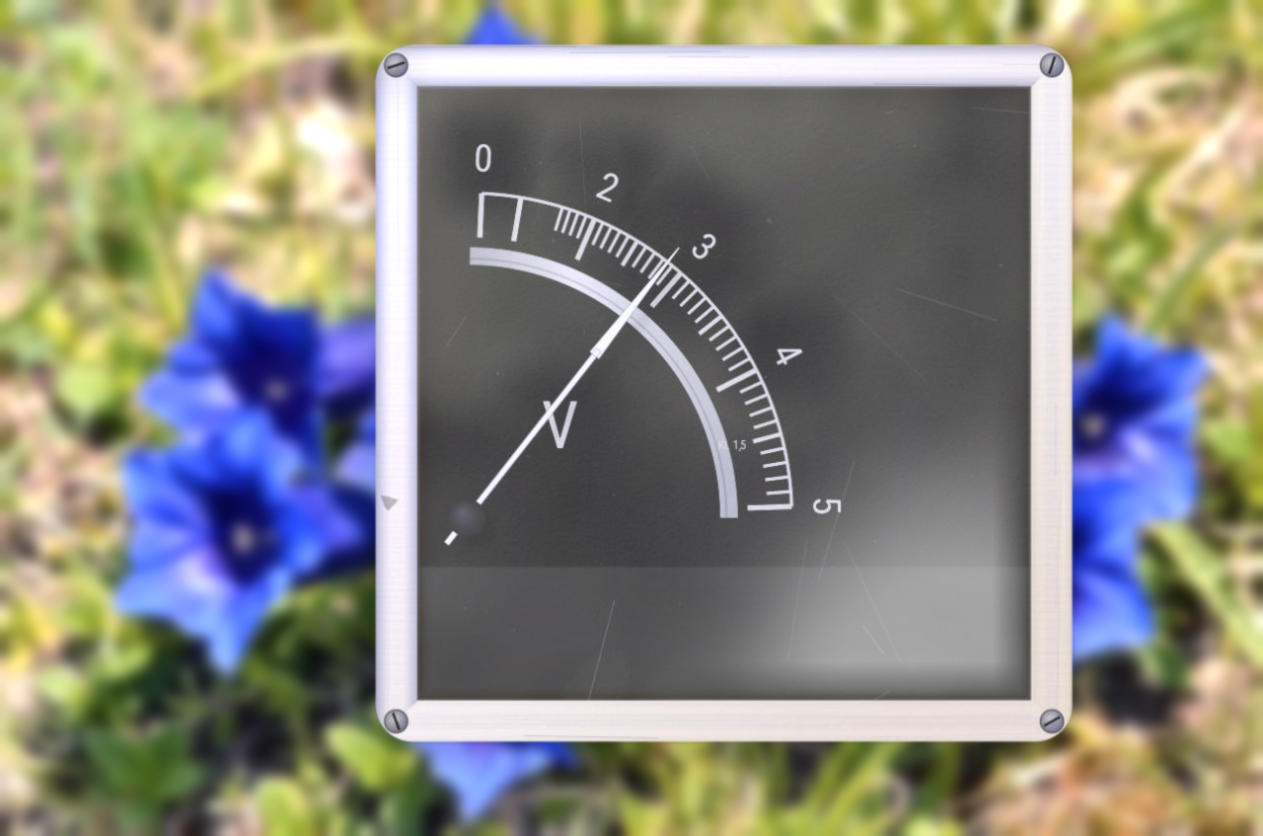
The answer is 2.85 V
